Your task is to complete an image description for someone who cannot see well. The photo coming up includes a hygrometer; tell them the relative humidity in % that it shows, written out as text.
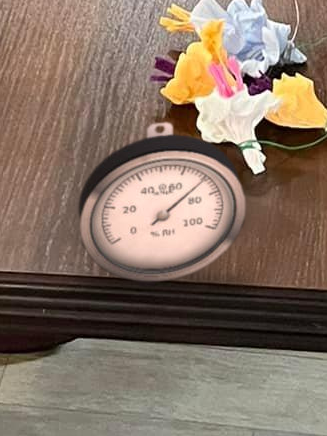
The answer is 70 %
